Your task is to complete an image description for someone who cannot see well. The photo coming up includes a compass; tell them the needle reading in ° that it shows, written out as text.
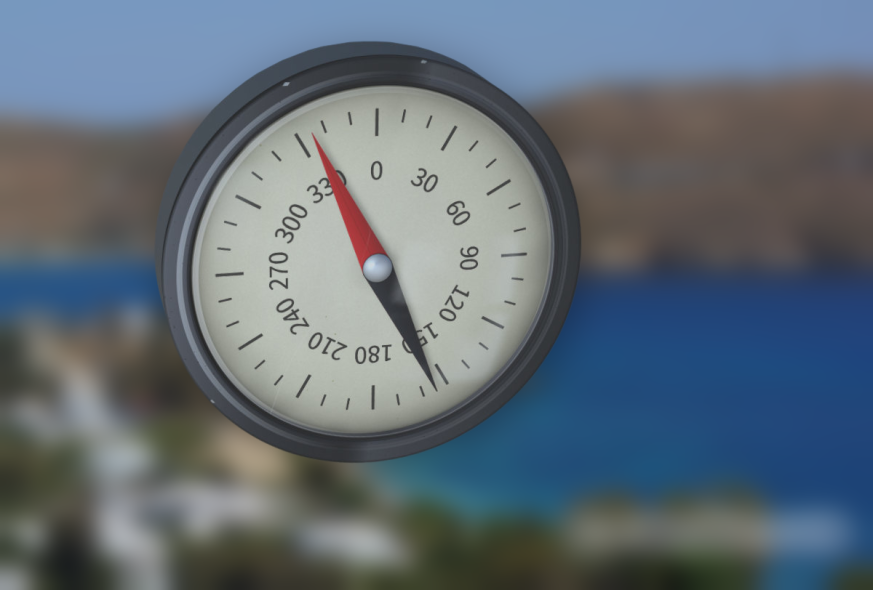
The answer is 335 °
